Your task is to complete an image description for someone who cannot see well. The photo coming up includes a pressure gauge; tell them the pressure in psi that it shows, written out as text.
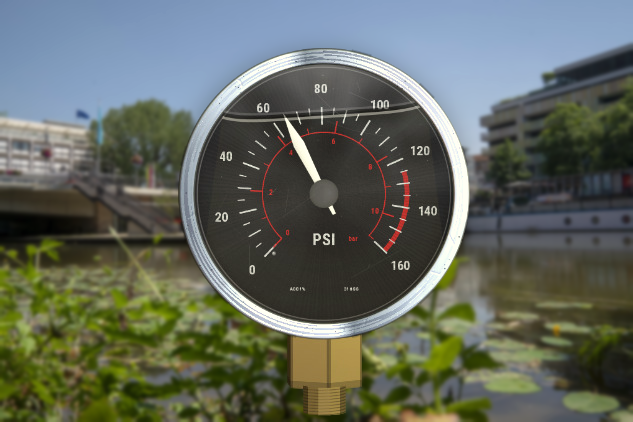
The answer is 65 psi
